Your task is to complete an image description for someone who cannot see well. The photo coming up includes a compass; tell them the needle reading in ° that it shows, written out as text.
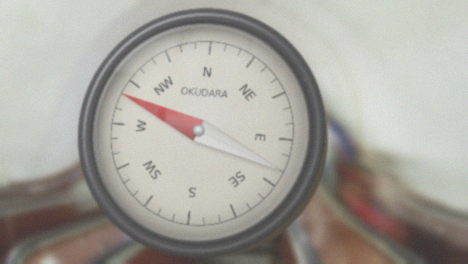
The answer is 290 °
